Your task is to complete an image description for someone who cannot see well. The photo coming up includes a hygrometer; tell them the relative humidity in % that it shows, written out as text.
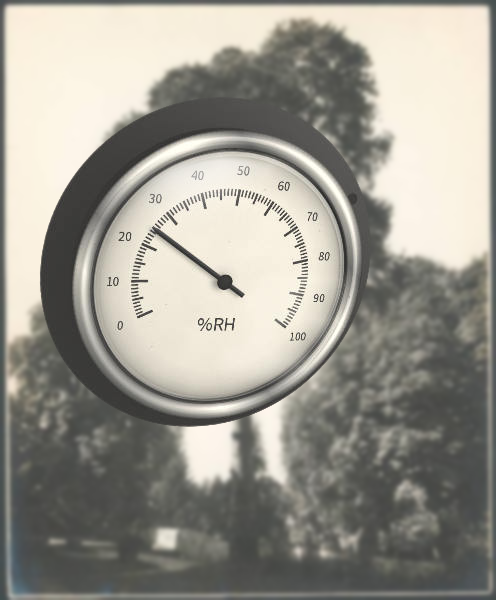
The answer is 25 %
